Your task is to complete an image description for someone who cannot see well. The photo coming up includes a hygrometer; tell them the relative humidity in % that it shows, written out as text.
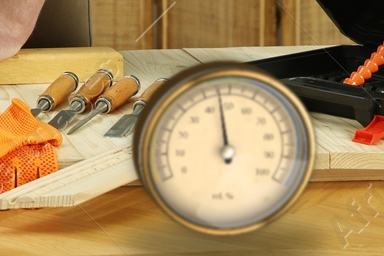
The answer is 45 %
